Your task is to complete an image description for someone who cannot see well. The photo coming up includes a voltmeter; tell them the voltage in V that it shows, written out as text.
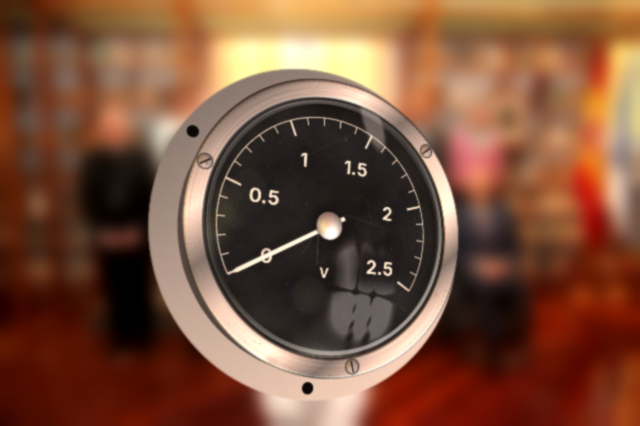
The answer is 0 V
